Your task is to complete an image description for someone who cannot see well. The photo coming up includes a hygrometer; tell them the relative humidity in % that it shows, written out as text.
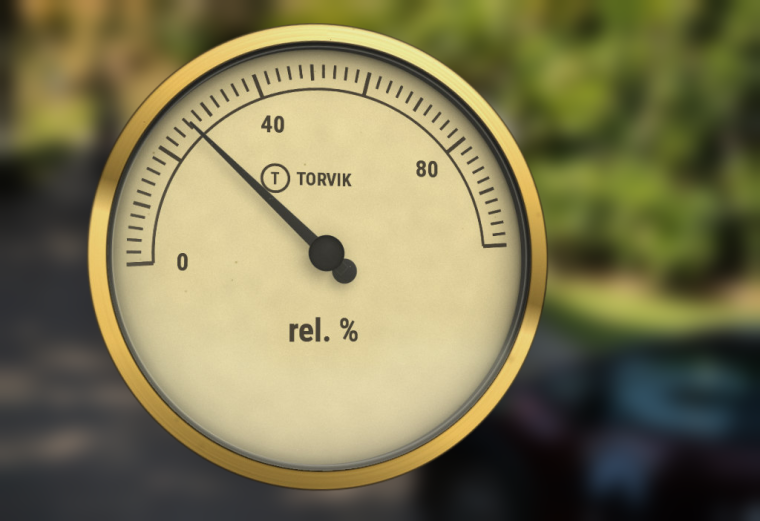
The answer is 26 %
